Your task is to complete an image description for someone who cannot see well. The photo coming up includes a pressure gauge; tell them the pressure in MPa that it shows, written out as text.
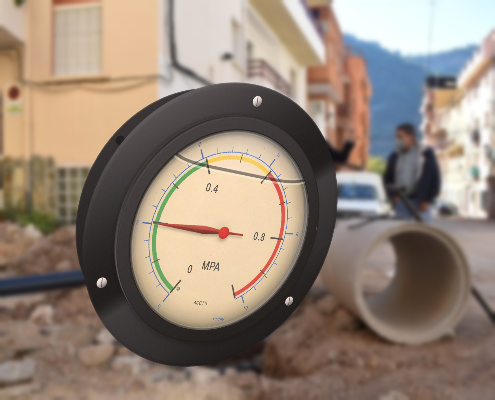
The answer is 0.2 MPa
